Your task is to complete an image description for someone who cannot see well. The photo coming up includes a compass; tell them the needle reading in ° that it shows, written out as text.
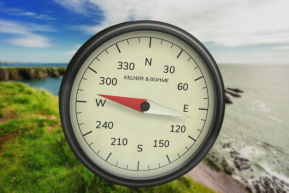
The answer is 280 °
